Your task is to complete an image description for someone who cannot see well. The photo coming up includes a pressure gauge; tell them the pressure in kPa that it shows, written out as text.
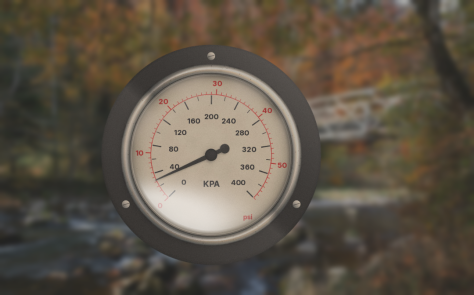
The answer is 30 kPa
